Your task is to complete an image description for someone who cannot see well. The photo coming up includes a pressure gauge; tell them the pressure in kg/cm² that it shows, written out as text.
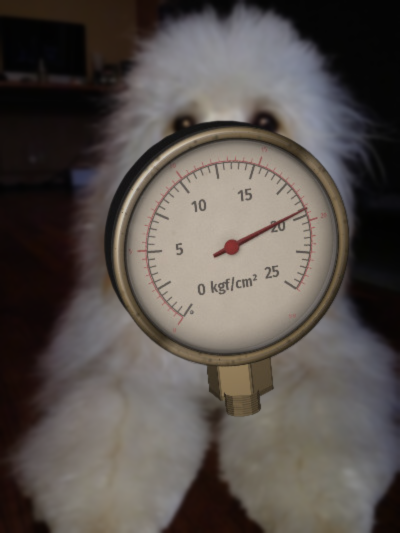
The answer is 19.5 kg/cm²
